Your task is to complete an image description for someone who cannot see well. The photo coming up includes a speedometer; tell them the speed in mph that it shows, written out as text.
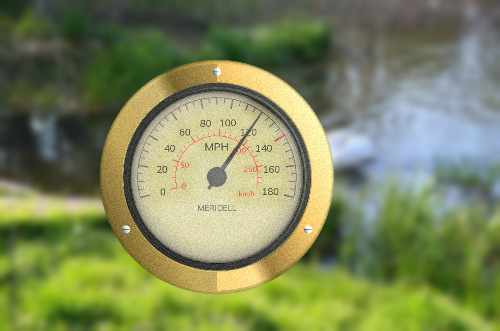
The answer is 120 mph
